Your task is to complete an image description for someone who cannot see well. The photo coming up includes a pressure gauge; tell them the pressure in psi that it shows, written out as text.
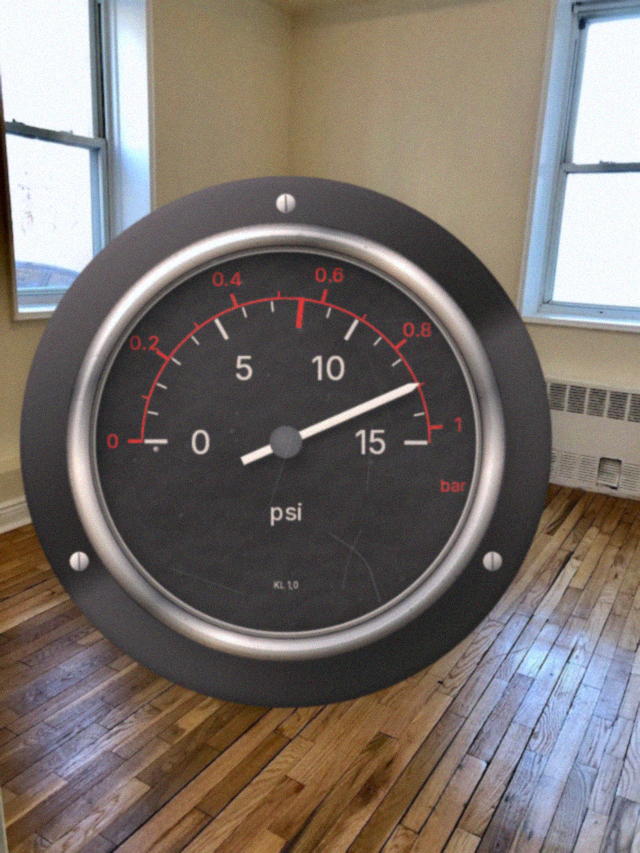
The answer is 13 psi
